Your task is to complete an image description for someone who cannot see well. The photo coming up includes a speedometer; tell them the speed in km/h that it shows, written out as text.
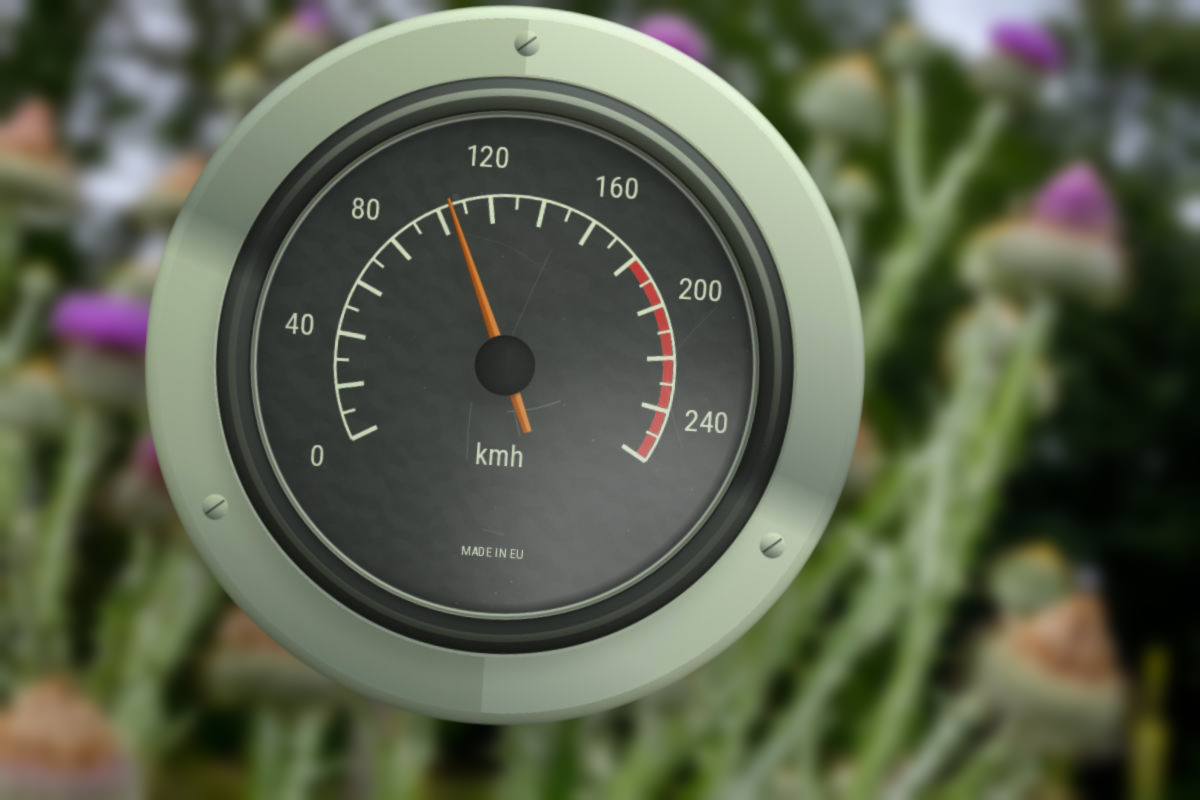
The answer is 105 km/h
